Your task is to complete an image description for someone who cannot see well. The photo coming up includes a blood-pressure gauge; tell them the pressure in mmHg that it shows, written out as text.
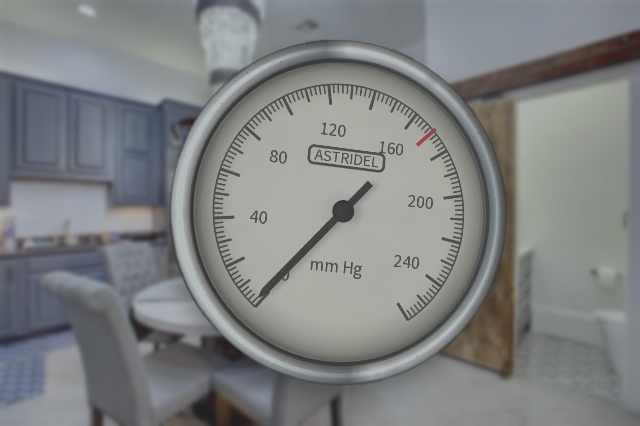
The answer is 2 mmHg
